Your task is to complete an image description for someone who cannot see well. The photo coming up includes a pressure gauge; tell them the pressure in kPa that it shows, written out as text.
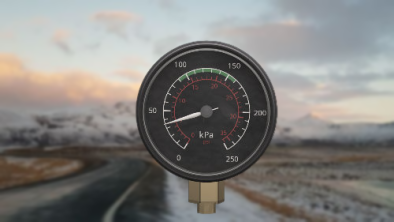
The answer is 35 kPa
